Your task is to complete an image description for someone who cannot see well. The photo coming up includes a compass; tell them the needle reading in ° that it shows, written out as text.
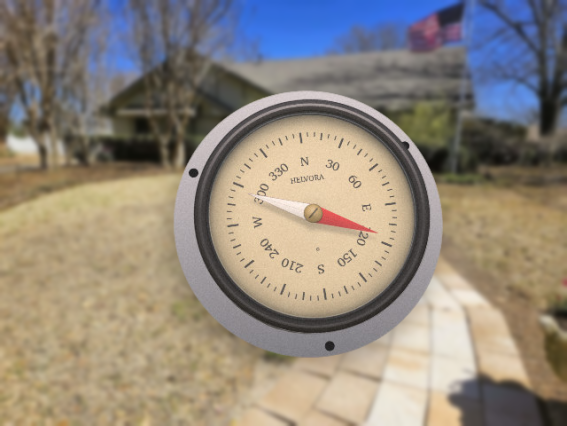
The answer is 115 °
